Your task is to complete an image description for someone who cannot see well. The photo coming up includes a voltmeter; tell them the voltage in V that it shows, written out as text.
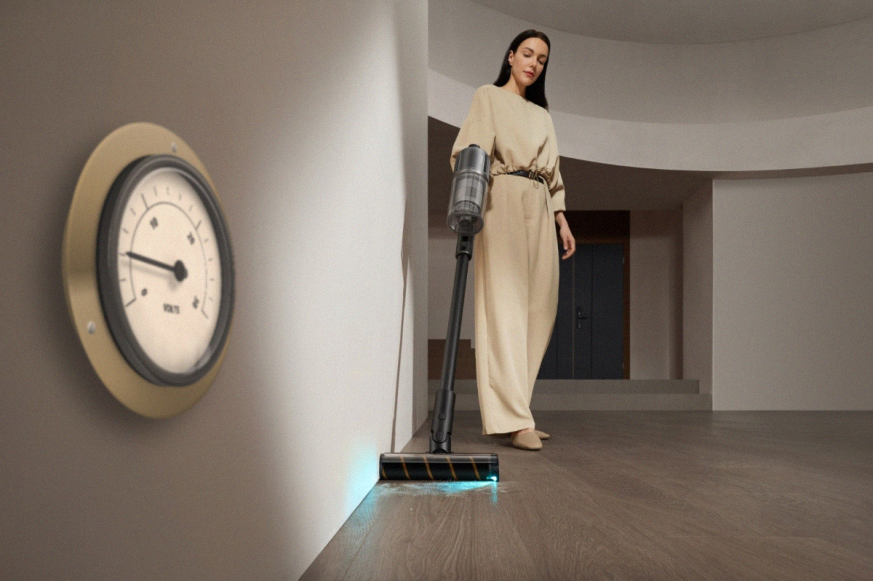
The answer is 4 V
